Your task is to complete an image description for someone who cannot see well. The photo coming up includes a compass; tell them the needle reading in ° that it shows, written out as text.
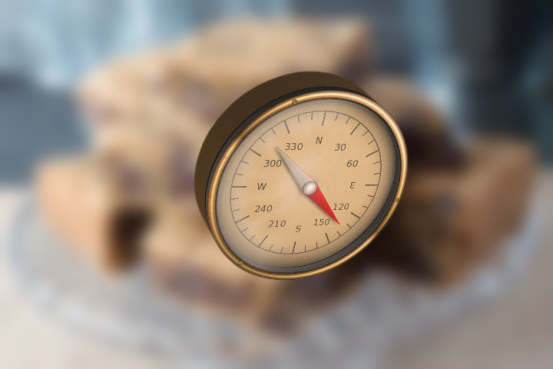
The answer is 135 °
